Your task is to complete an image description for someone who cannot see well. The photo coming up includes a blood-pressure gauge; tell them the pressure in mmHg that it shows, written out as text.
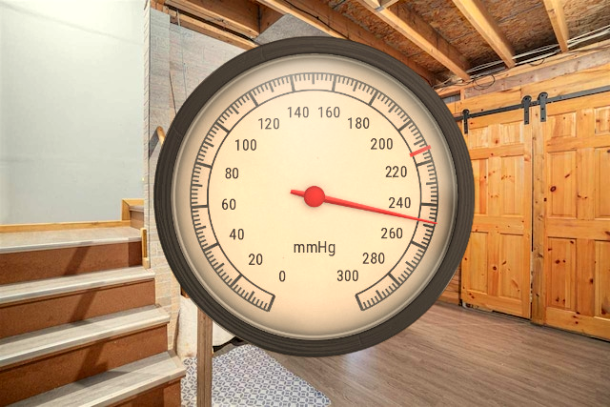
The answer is 248 mmHg
